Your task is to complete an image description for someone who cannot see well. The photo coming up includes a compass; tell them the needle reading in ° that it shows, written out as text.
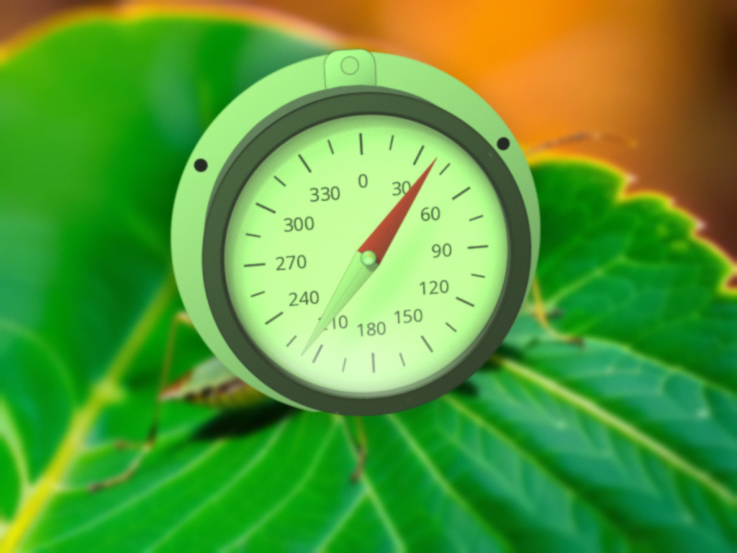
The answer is 37.5 °
